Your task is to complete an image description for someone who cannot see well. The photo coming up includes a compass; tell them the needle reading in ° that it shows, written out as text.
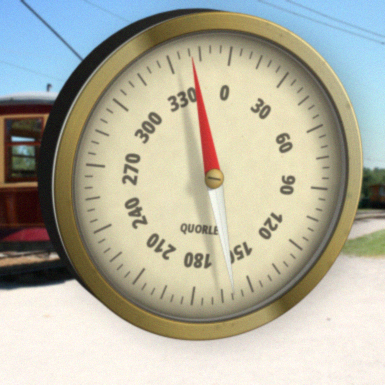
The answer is 340 °
